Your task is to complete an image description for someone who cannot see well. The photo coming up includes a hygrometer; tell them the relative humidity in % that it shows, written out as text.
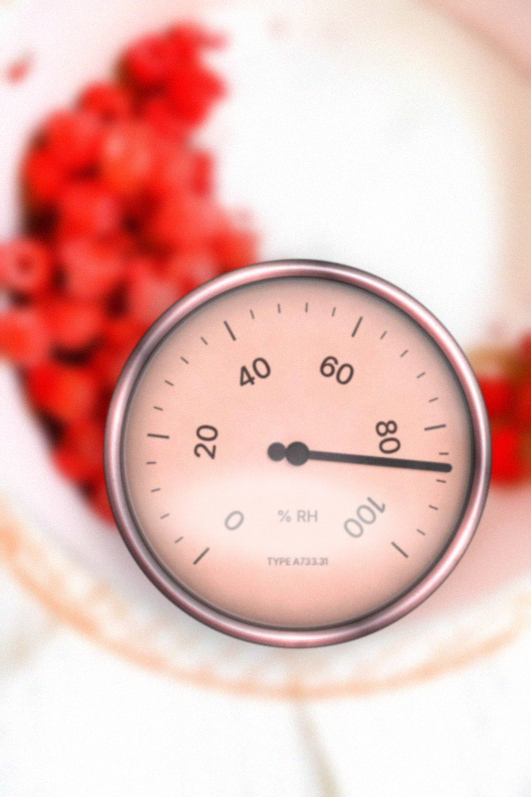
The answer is 86 %
